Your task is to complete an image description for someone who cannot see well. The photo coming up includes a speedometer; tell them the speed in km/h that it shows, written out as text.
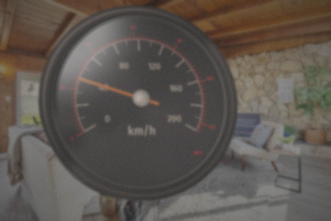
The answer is 40 km/h
